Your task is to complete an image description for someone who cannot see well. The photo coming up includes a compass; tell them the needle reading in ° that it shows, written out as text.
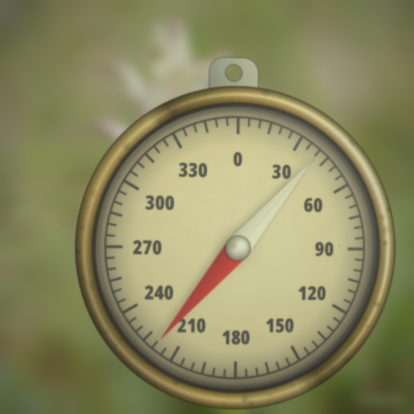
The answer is 220 °
